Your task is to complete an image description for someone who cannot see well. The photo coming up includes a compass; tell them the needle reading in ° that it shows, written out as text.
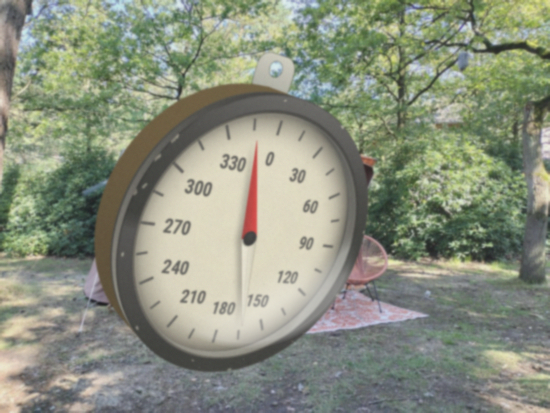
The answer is 345 °
